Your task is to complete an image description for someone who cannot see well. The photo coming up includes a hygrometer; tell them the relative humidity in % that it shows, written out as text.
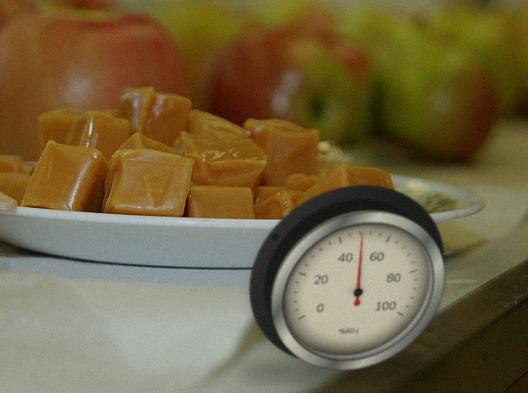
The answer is 48 %
